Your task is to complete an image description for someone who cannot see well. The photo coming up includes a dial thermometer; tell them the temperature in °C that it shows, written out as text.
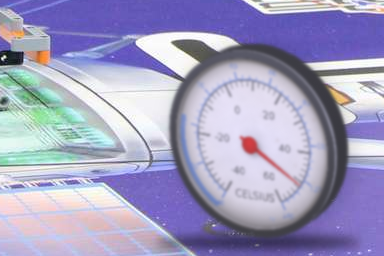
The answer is 50 °C
